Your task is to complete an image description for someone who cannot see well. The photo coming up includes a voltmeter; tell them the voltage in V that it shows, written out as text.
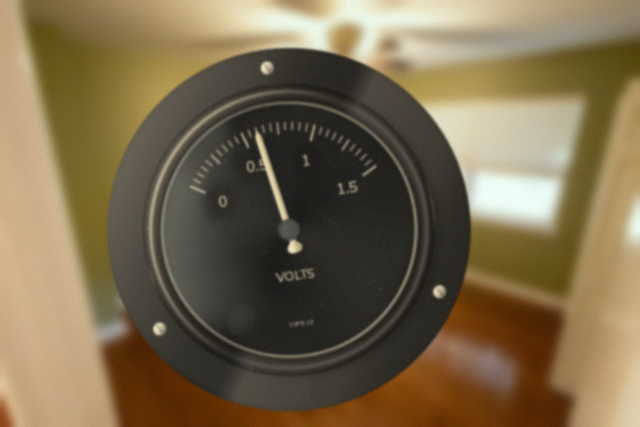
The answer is 0.6 V
